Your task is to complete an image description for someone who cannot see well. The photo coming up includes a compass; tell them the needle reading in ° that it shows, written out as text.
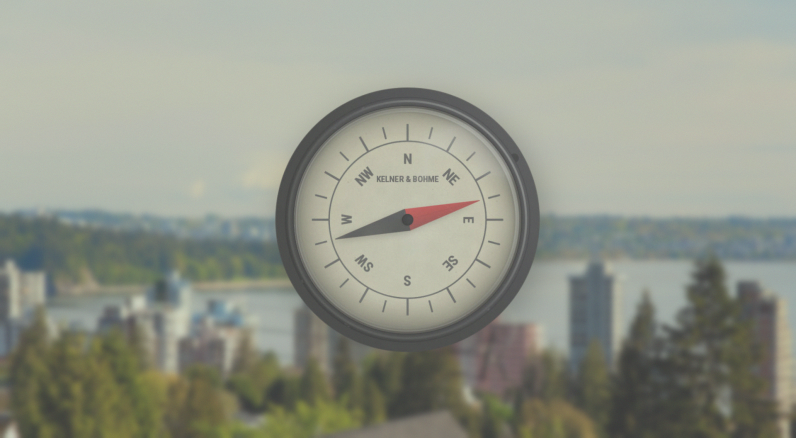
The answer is 75 °
